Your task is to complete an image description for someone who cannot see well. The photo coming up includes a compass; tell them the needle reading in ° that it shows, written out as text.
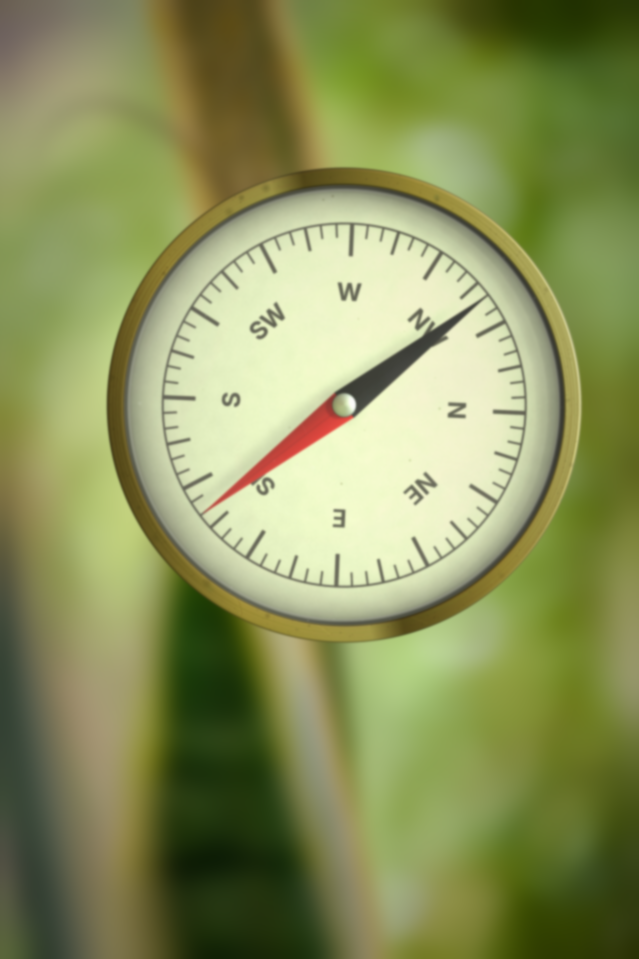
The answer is 140 °
